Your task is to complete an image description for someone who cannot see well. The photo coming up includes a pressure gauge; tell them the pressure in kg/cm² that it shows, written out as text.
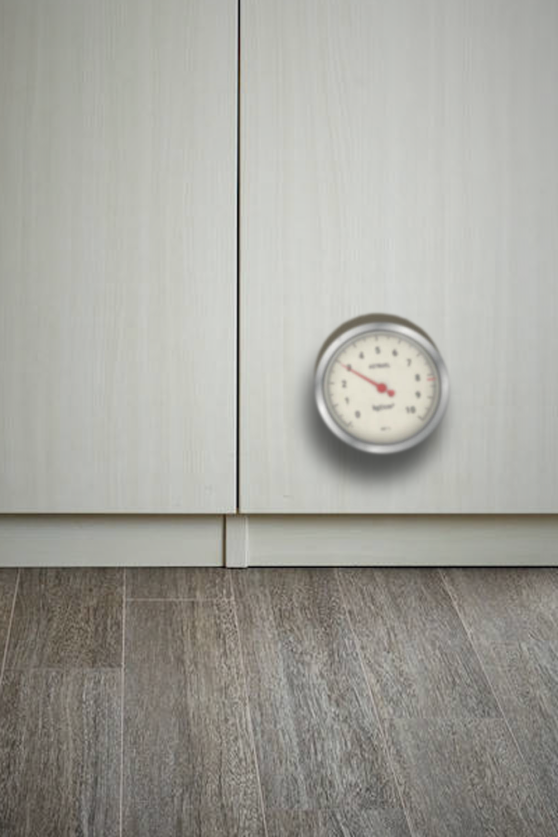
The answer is 3 kg/cm²
